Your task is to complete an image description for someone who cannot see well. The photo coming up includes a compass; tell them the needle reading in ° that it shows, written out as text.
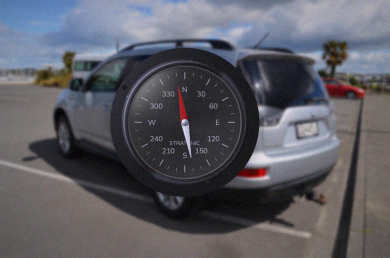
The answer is 350 °
